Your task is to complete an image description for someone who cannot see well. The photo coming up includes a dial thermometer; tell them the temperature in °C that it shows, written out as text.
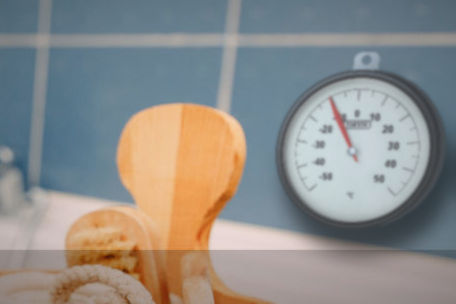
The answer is -10 °C
